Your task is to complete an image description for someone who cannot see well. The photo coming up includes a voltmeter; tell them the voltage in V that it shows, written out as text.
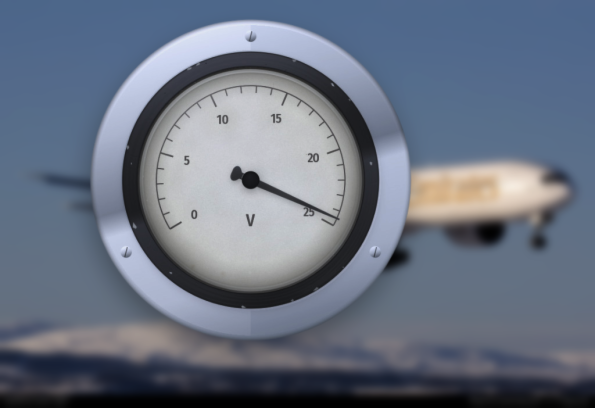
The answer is 24.5 V
